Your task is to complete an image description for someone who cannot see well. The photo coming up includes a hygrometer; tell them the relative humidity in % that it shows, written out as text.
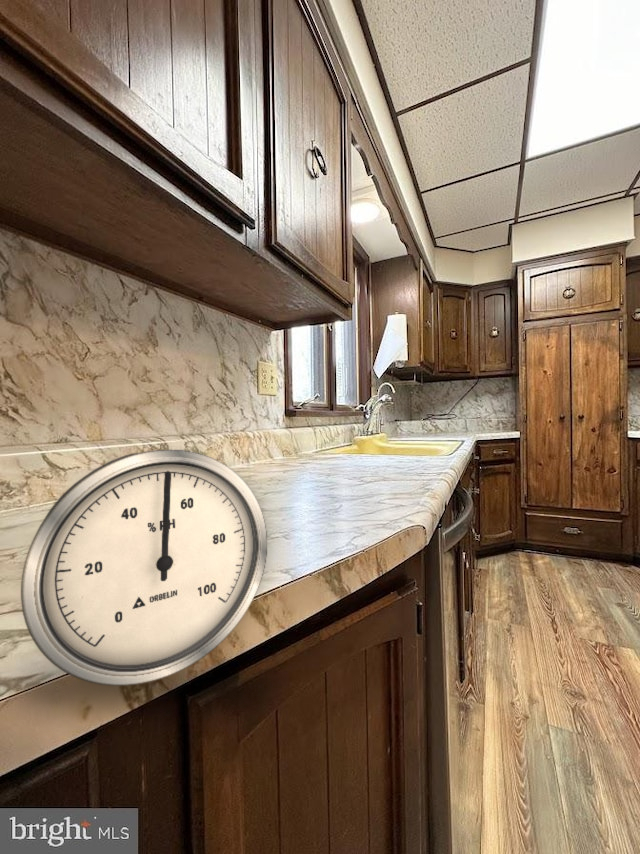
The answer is 52 %
